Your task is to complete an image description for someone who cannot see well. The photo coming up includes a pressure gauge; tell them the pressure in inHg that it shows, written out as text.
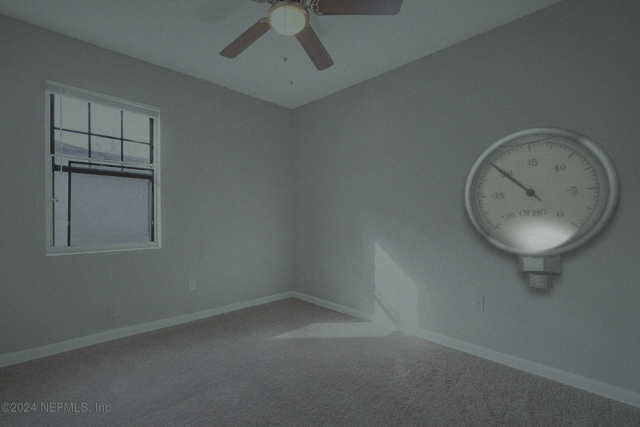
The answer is -20 inHg
